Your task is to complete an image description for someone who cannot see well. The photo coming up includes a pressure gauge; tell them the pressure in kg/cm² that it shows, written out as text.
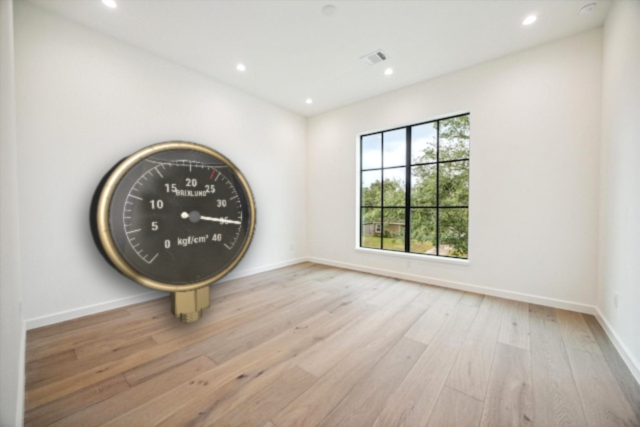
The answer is 35 kg/cm²
